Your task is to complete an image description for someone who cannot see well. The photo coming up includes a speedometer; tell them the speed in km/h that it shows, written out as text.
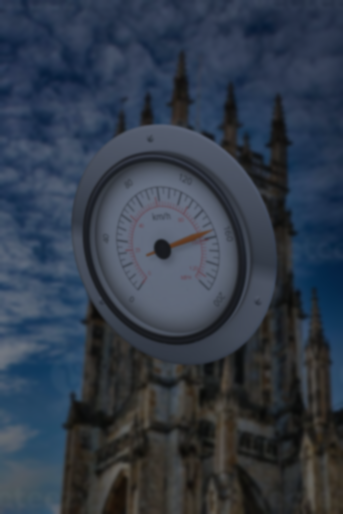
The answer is 155 km/h
